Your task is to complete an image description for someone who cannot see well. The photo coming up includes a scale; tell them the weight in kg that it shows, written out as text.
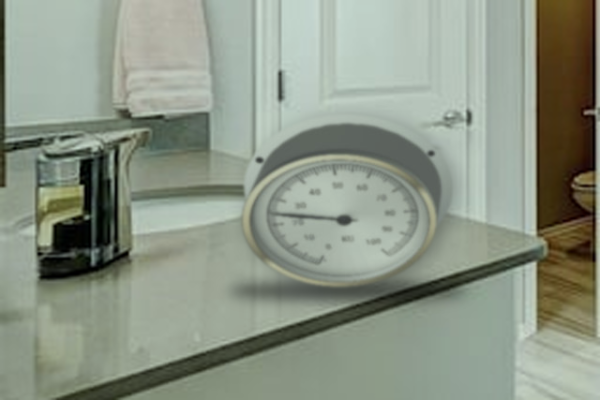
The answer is 25 kg
